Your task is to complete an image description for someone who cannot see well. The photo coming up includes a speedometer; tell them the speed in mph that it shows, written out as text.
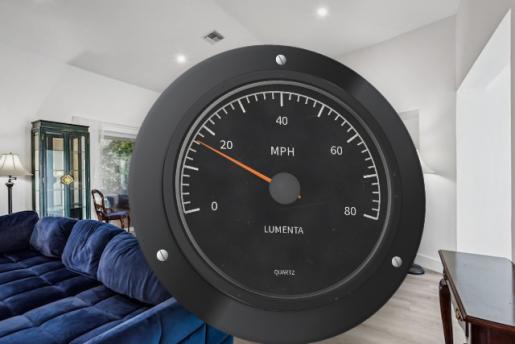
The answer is 16 mph
